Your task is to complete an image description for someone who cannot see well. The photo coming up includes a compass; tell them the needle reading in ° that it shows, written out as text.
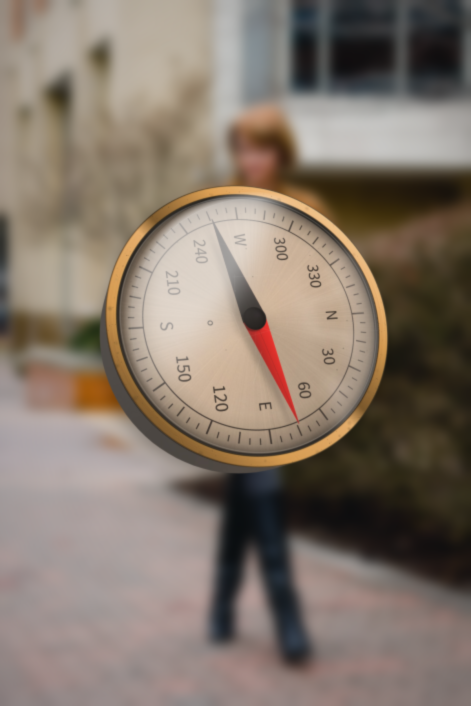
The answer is 75 °
